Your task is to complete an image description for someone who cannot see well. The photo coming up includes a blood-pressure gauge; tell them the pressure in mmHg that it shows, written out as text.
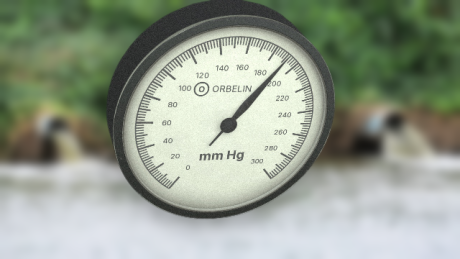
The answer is 190 mmHg
